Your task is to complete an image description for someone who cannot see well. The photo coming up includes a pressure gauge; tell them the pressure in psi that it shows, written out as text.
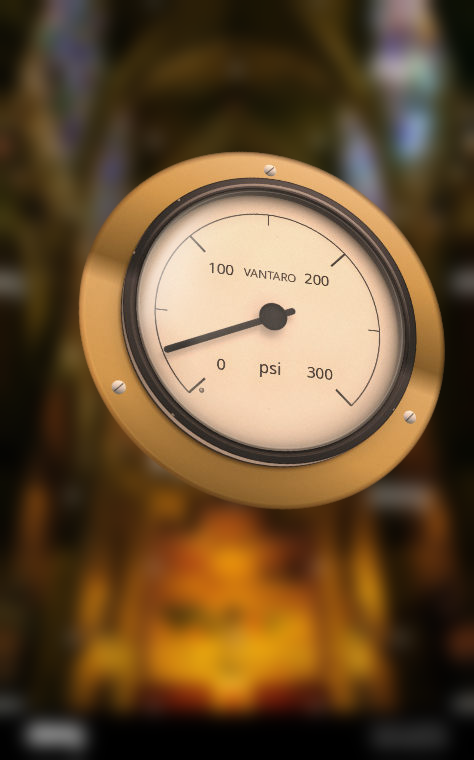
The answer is 25 psi
